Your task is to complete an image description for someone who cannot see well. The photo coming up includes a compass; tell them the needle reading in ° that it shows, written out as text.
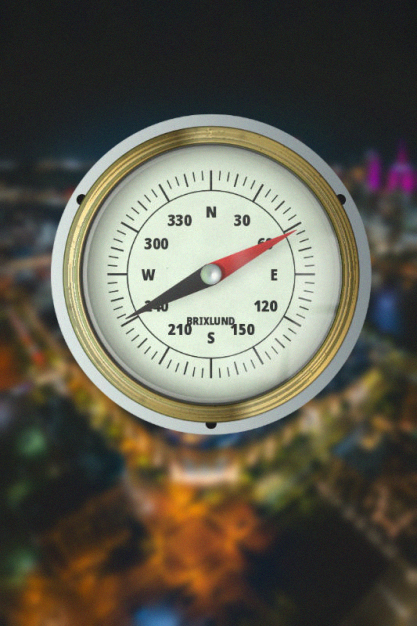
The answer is 62.5 °
